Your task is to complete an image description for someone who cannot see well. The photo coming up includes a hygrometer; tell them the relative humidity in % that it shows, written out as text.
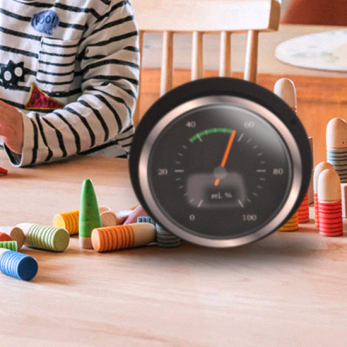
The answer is 56 %
